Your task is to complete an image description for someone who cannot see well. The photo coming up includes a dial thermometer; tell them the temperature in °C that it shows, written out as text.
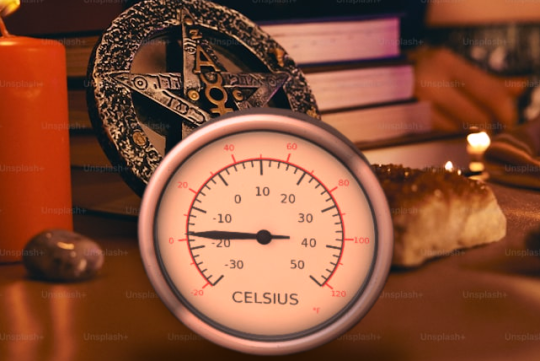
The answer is -16 °C
